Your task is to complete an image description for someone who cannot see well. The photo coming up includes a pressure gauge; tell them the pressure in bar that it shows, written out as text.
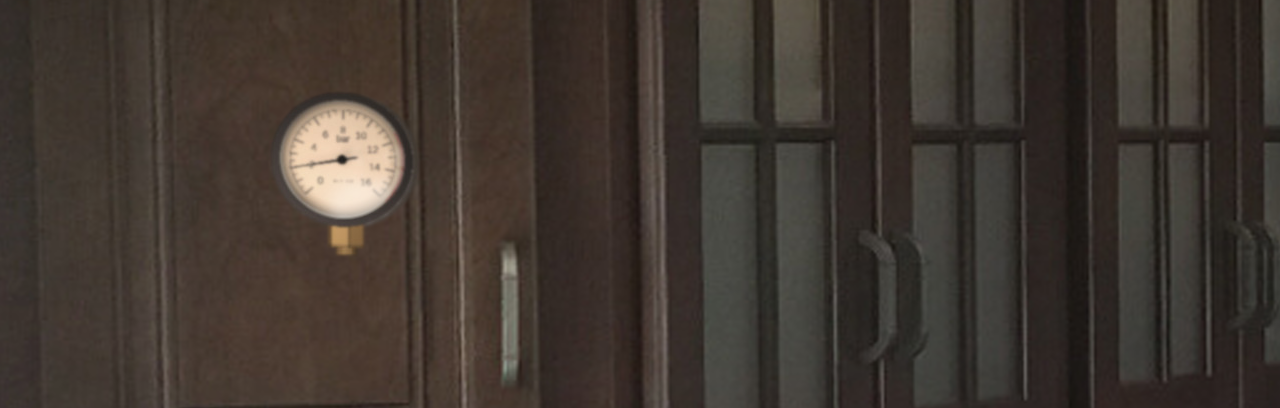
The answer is 2 bar
